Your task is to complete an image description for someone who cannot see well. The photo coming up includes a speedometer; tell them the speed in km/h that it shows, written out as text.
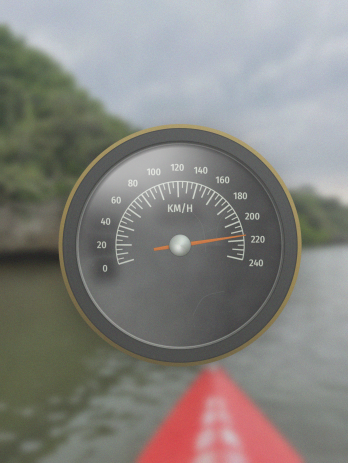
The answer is 215 km/h
